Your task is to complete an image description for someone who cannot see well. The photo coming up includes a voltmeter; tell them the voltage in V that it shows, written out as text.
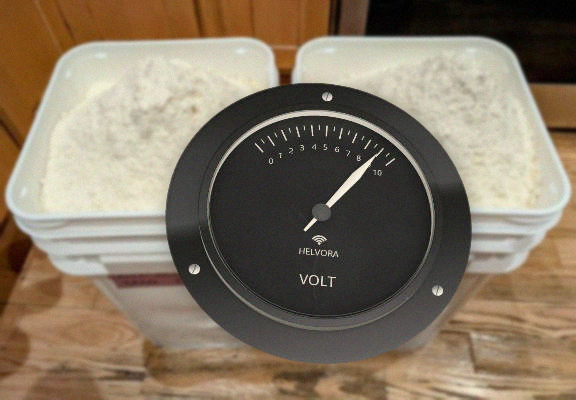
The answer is 9 V
